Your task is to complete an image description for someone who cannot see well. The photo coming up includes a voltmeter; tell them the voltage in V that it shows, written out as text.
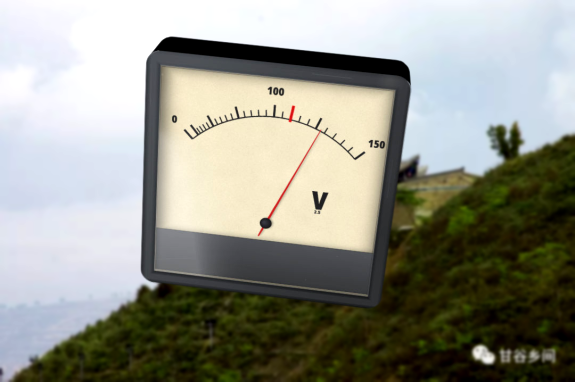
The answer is 127.5 V
